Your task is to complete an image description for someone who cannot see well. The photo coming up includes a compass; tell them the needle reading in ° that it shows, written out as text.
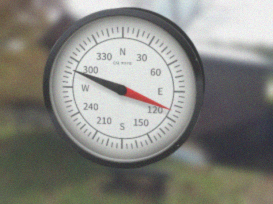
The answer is 110 °
